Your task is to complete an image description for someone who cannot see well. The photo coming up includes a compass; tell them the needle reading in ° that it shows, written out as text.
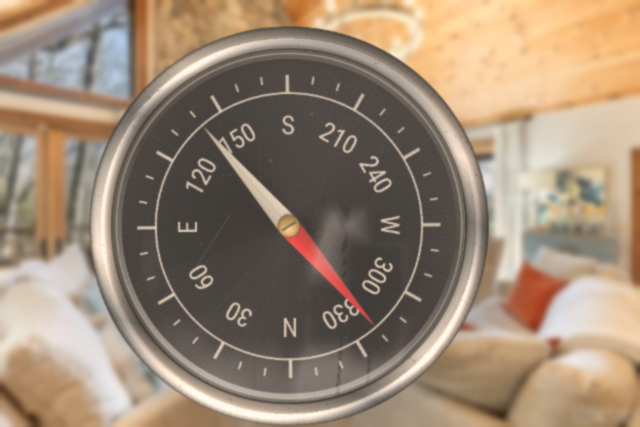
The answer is 320 °
